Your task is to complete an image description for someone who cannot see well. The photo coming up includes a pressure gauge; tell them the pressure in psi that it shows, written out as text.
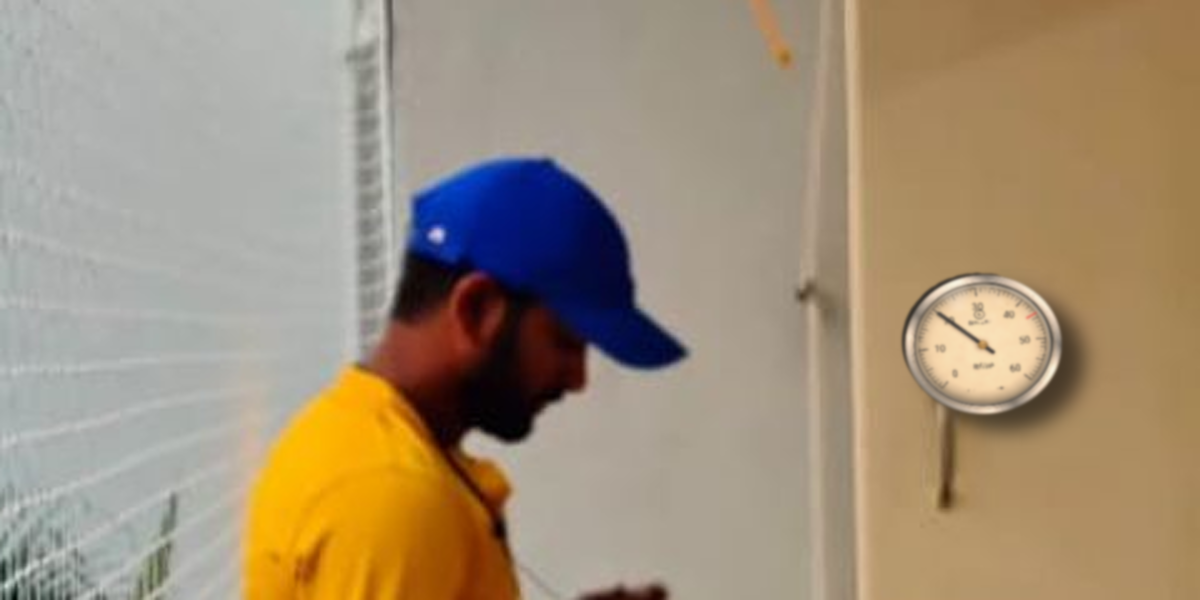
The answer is 20 psi
